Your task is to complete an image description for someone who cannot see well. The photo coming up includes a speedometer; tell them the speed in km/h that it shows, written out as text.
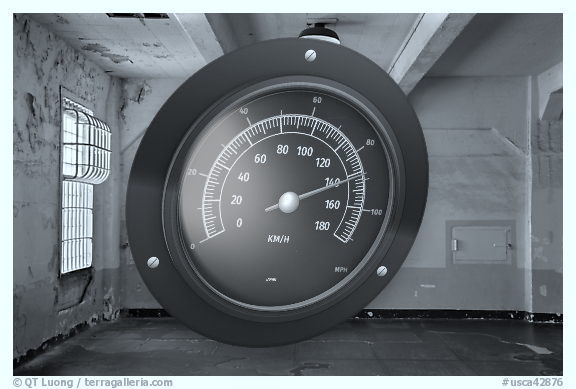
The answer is 140 km/h
